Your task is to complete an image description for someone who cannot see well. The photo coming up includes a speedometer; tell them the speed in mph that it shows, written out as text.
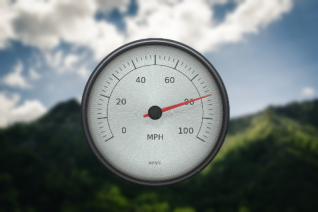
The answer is 80 mph
